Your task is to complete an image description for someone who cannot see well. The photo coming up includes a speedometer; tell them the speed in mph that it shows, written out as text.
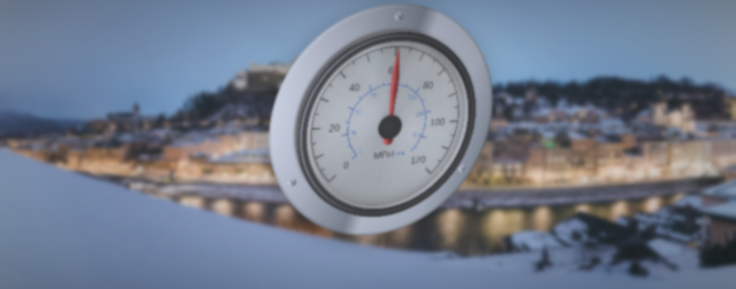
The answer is 60 mph
